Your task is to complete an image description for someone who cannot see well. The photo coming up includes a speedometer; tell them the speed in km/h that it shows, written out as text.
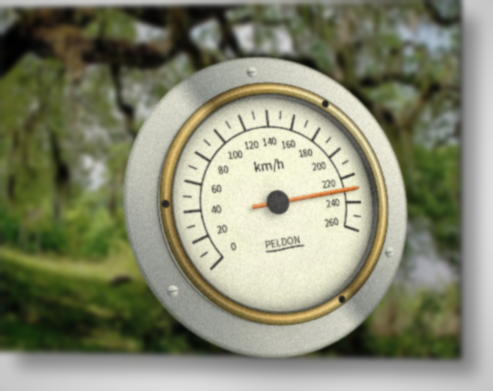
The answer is 230 km/h
